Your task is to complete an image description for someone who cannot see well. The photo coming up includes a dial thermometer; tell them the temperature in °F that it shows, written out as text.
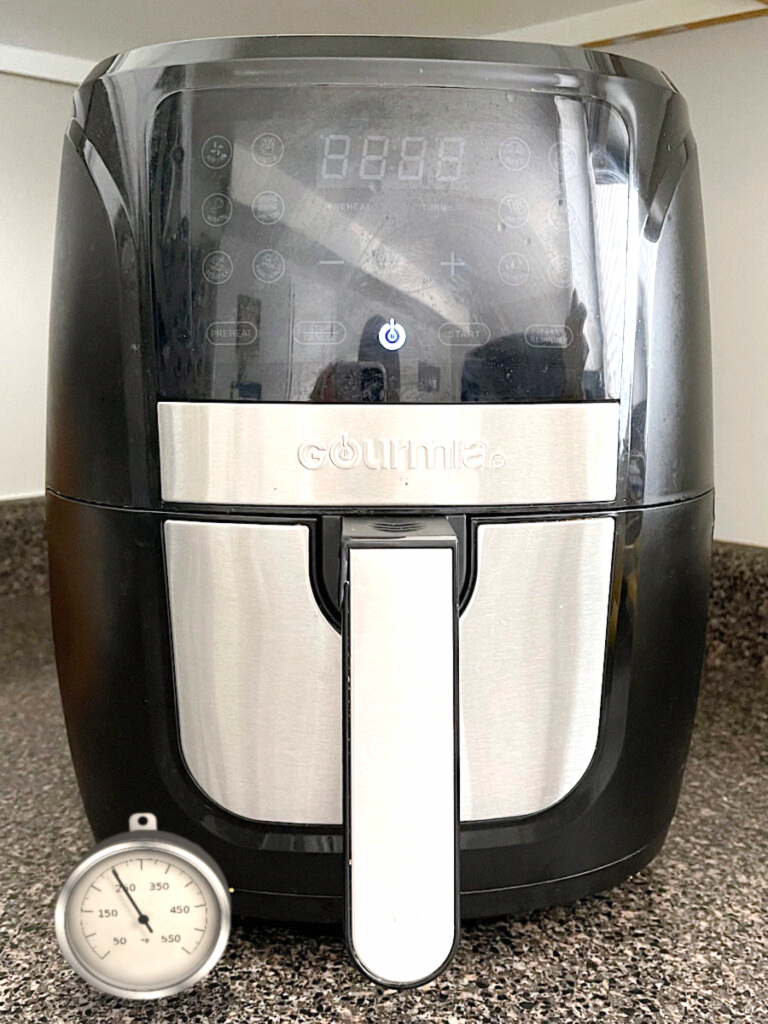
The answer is 250 °F
